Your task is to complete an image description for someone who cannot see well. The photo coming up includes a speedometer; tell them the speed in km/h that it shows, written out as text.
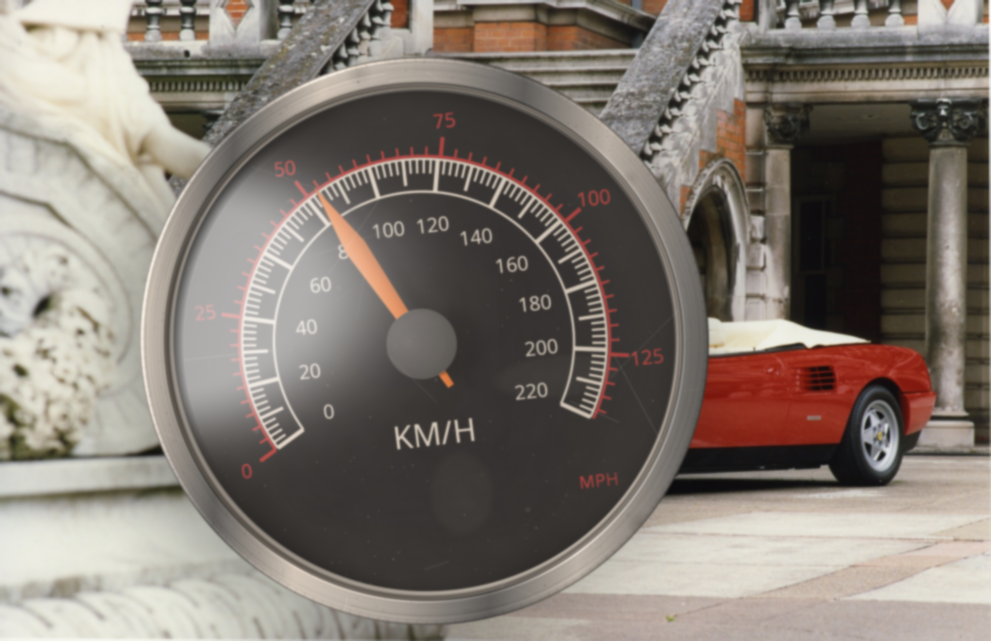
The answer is 84 km/h
